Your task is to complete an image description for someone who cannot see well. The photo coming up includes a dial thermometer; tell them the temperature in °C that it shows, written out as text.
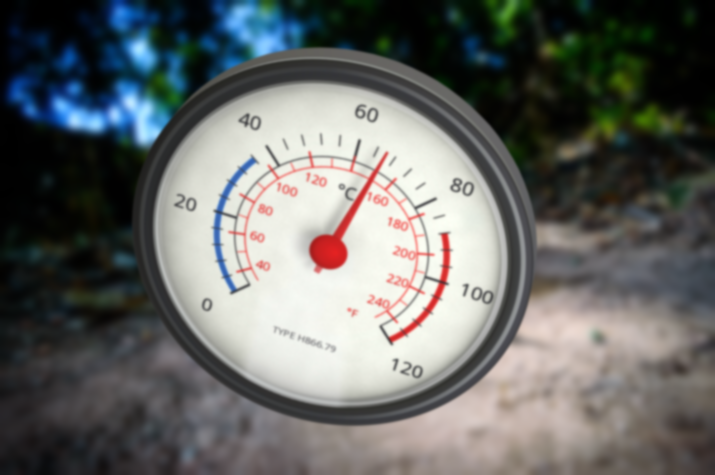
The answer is 66 °C
